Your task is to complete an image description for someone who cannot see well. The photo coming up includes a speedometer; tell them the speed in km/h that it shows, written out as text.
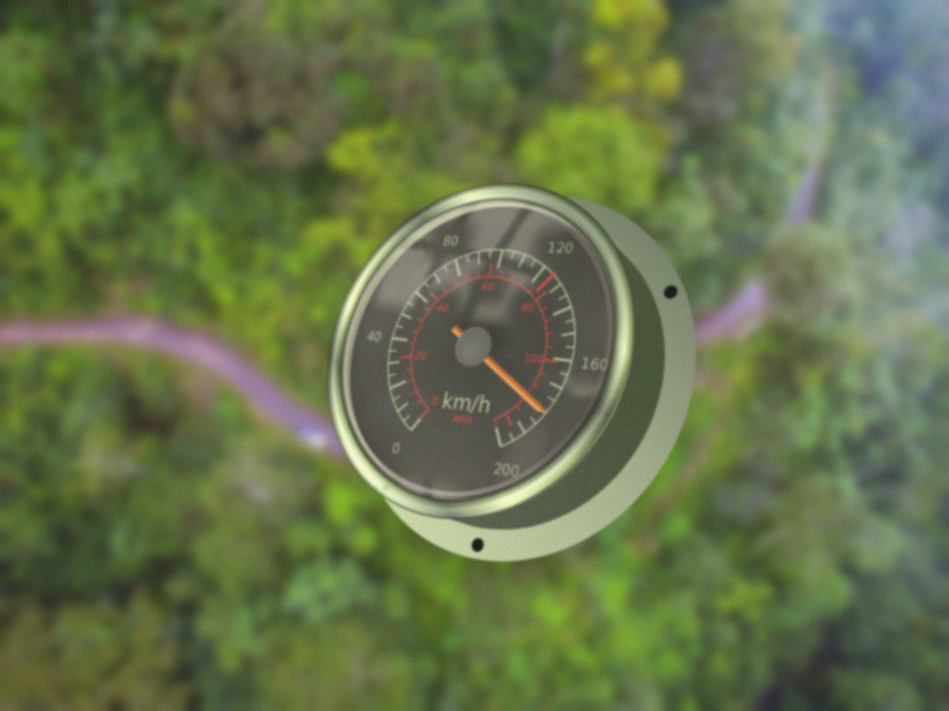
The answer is 180 km/h
